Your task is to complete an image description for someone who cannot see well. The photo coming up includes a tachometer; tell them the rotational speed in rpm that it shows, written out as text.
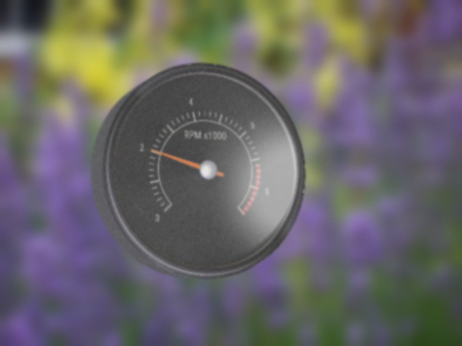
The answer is 2000 rpm
